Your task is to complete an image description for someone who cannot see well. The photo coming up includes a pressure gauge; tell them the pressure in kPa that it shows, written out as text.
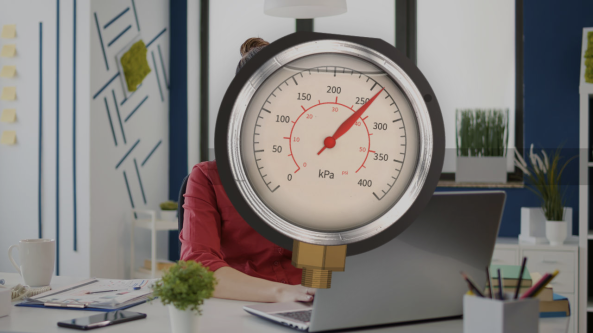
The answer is 260 kPa
